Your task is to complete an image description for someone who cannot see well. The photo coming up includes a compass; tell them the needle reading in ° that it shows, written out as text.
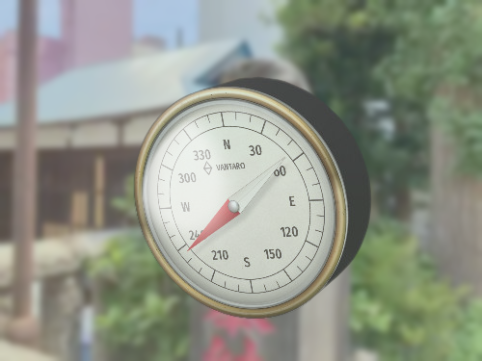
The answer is 235 °
